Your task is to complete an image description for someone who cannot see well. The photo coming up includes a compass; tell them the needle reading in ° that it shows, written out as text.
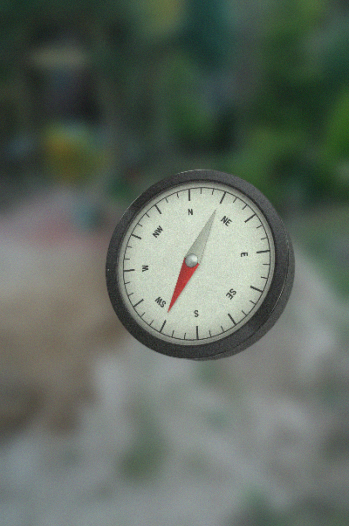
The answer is 210 °
